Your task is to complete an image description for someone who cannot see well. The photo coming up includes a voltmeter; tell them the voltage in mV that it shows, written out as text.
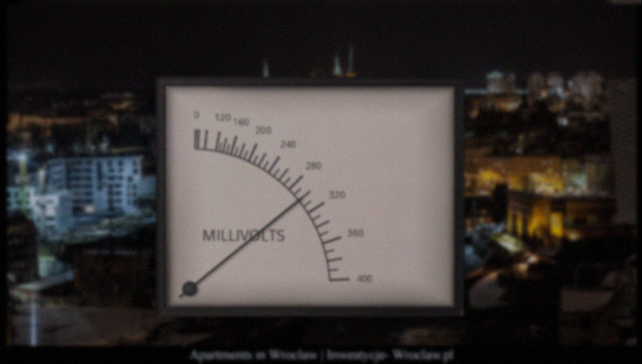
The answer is 300 mV
